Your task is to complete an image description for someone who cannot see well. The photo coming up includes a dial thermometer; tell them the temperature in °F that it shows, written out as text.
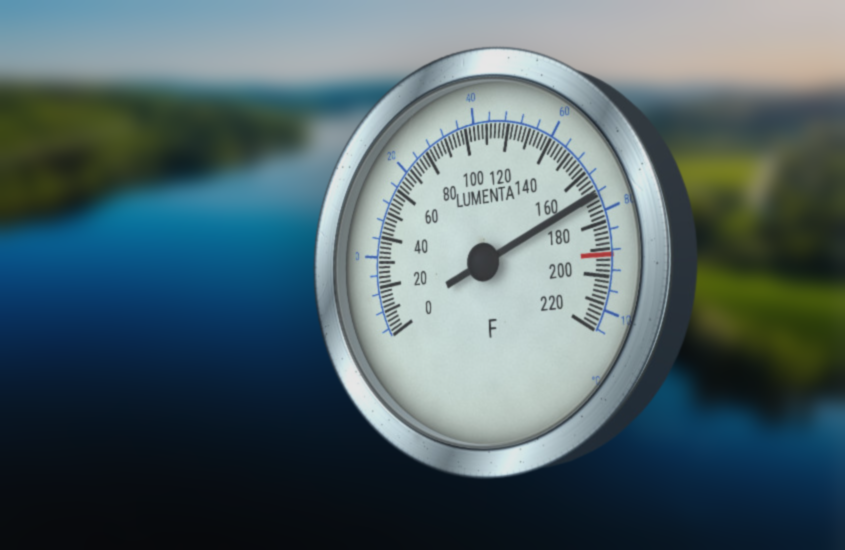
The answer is 170 °F
